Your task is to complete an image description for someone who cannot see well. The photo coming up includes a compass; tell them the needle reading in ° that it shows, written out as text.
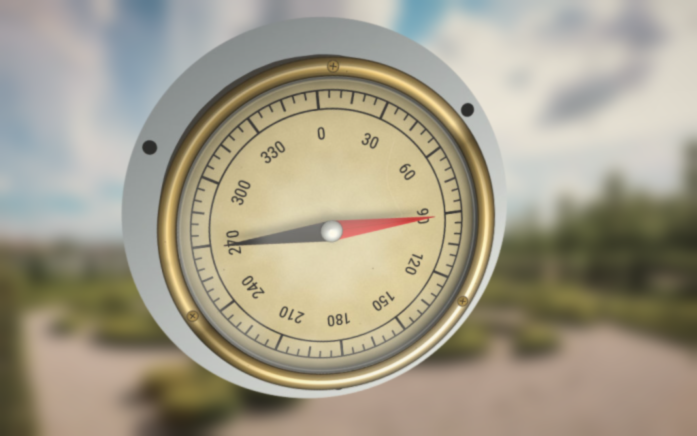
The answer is 90 °
